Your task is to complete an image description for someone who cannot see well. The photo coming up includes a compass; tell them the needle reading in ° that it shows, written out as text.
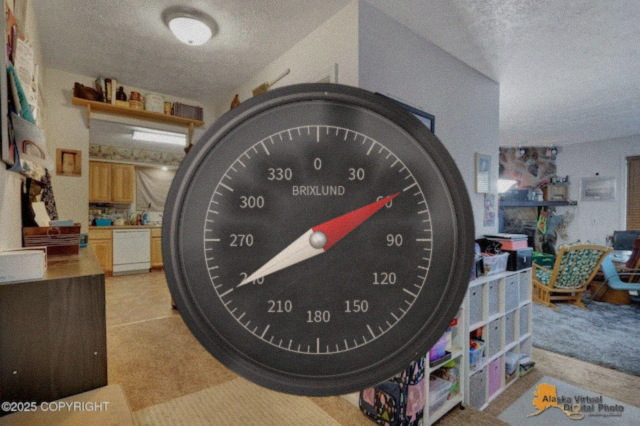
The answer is 60 °
